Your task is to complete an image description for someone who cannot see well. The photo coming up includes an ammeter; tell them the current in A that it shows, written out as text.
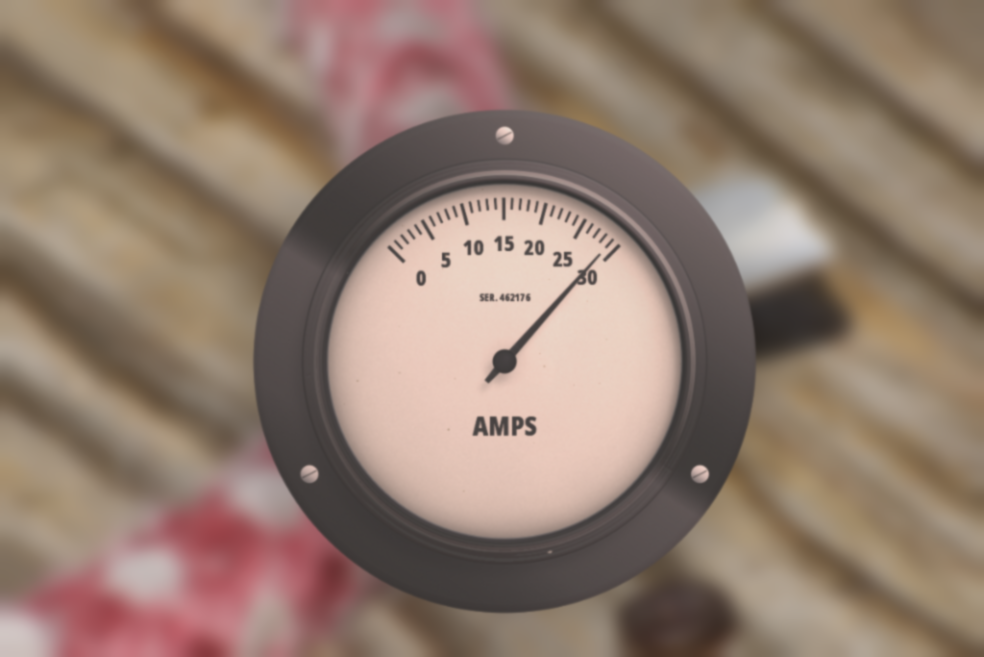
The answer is 29 A
